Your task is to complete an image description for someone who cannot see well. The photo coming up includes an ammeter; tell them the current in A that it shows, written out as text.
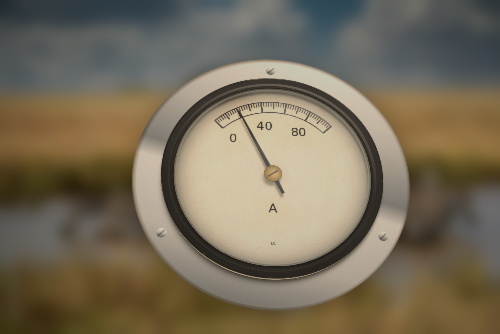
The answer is 20 A
